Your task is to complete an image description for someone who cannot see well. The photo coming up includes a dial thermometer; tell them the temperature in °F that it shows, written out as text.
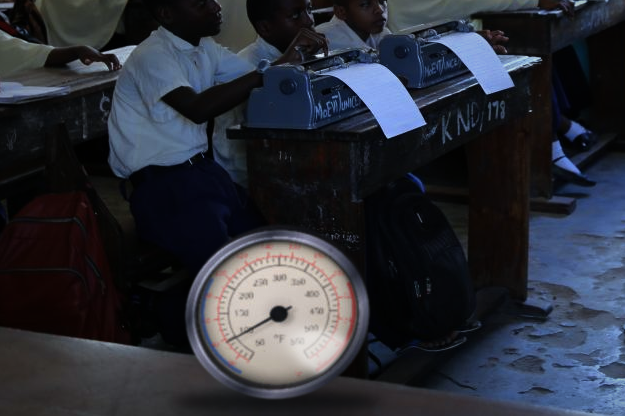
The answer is 100 °F
